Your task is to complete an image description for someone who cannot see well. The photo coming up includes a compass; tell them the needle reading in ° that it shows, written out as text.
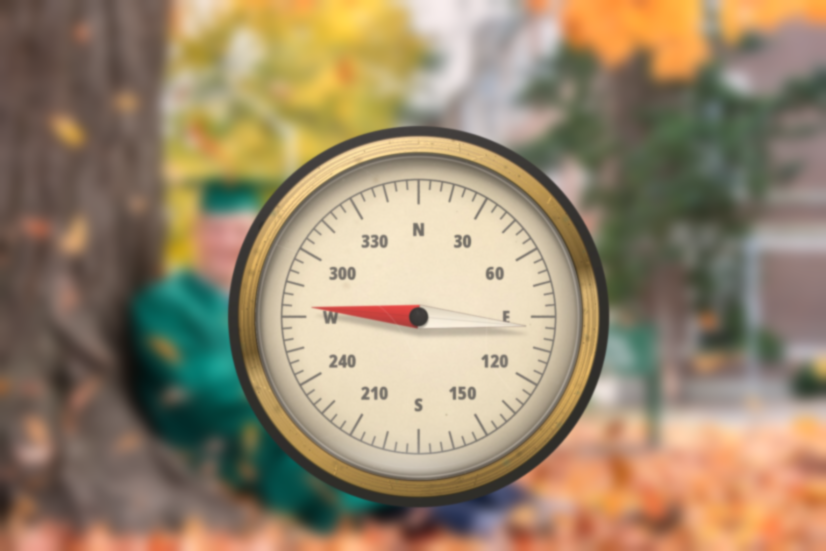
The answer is 275 °
